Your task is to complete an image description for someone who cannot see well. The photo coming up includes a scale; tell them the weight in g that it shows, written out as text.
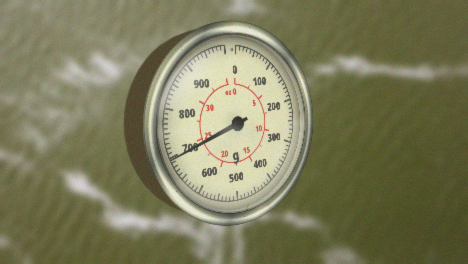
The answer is 700 g
